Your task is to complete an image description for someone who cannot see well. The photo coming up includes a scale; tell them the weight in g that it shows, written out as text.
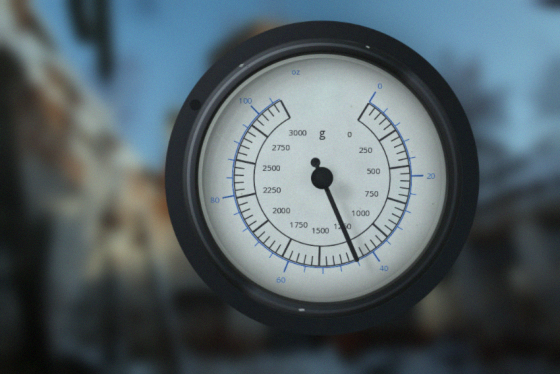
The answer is 1250 g
